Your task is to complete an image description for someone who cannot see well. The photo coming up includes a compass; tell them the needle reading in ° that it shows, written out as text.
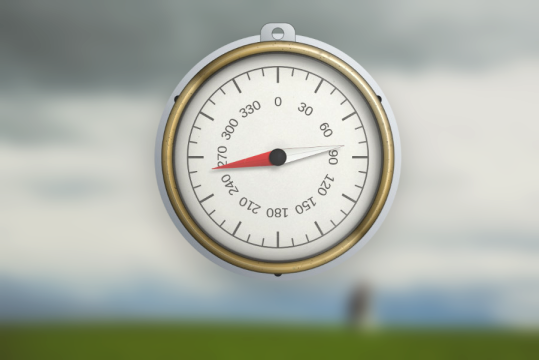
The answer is 260 °
